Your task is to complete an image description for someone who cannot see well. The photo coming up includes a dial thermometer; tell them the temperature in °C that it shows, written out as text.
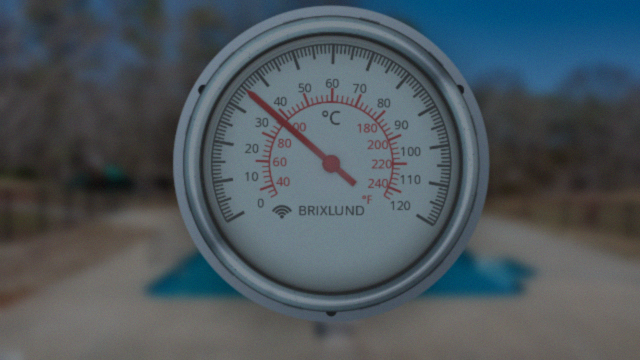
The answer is 35 °C
